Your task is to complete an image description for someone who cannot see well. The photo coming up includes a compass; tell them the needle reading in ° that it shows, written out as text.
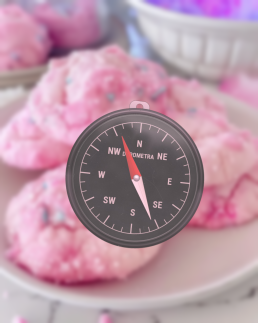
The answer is 335 °
